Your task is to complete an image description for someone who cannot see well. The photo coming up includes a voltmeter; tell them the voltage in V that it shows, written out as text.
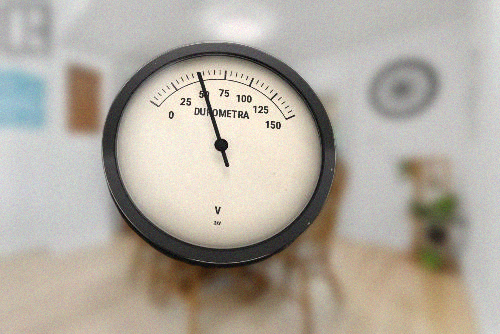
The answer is 50 V
